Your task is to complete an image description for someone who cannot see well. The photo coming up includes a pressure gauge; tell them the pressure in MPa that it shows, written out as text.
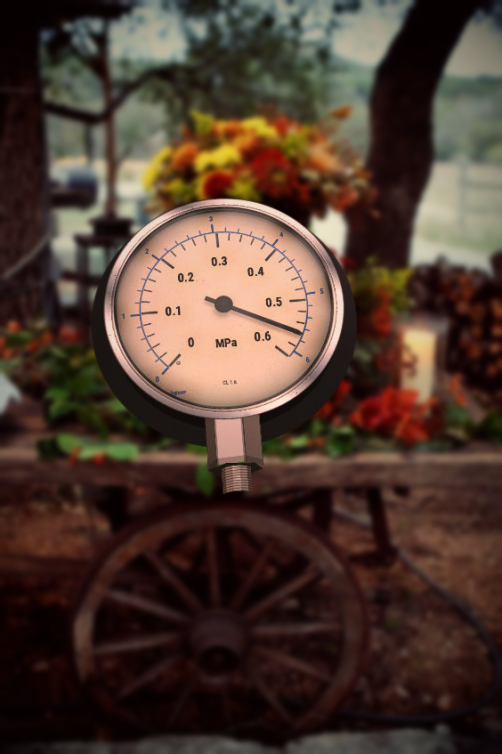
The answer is 0.56 MPa
